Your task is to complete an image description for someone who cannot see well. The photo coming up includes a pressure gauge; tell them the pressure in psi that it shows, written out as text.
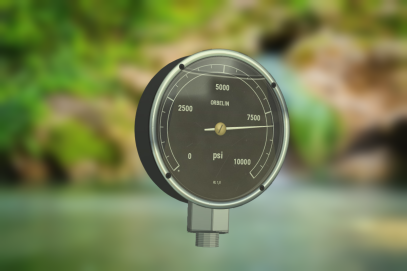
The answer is 8000 psi
